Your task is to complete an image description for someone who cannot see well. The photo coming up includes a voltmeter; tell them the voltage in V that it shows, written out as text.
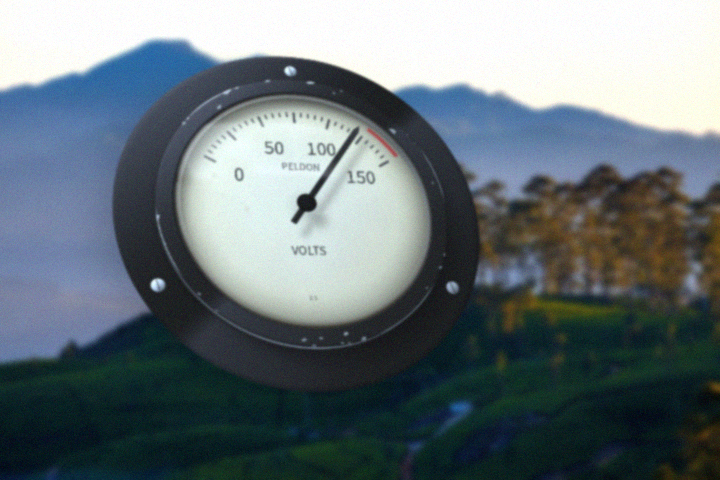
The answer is 120 V
